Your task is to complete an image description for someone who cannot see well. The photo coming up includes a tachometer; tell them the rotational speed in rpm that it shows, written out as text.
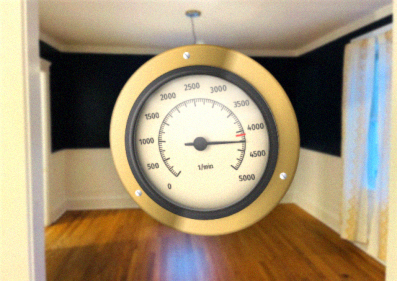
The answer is 4250 rpm
